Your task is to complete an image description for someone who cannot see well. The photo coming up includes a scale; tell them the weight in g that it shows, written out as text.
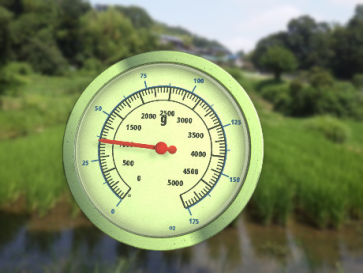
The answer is 1000 g
